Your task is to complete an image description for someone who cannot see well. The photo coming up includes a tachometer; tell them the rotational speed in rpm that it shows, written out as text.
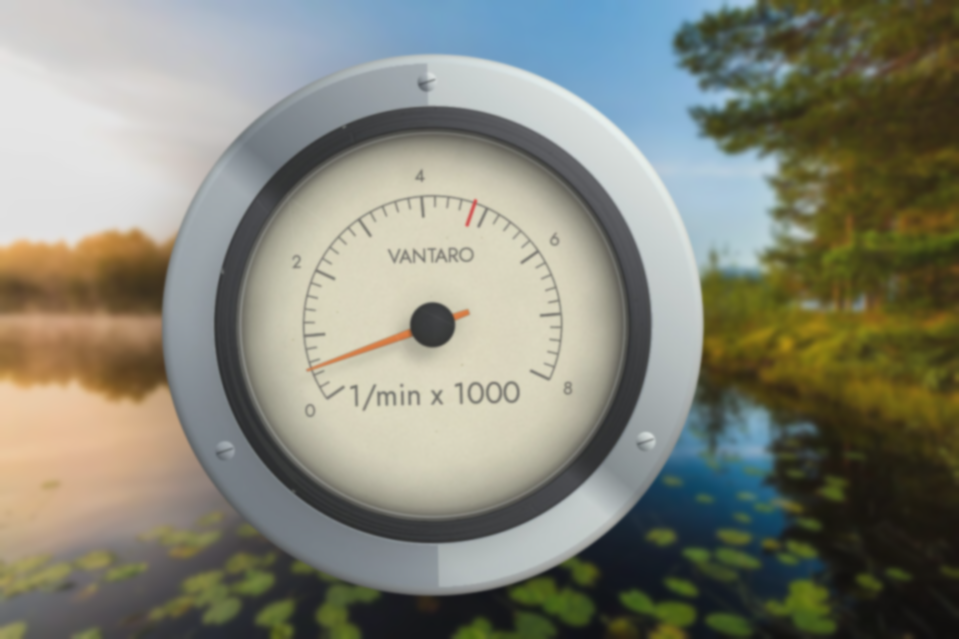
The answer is 500 rpm
